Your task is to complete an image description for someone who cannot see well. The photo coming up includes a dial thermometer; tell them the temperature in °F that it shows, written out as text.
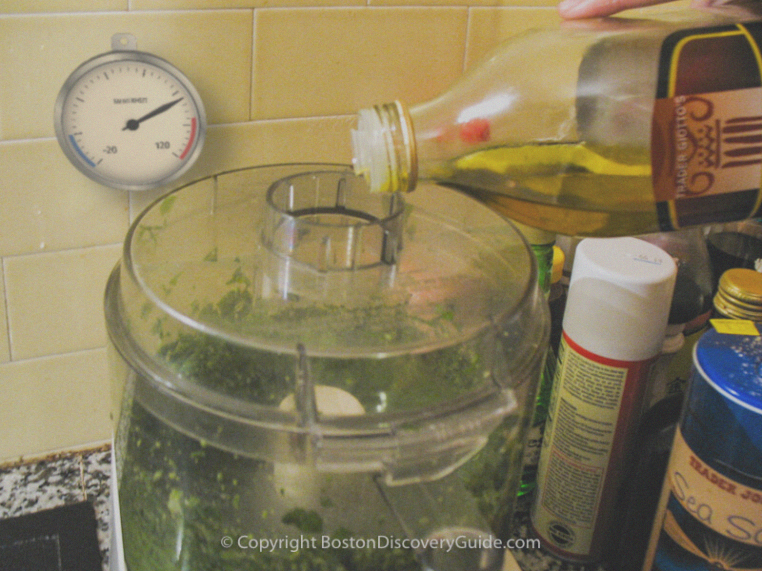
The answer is 84 °F
